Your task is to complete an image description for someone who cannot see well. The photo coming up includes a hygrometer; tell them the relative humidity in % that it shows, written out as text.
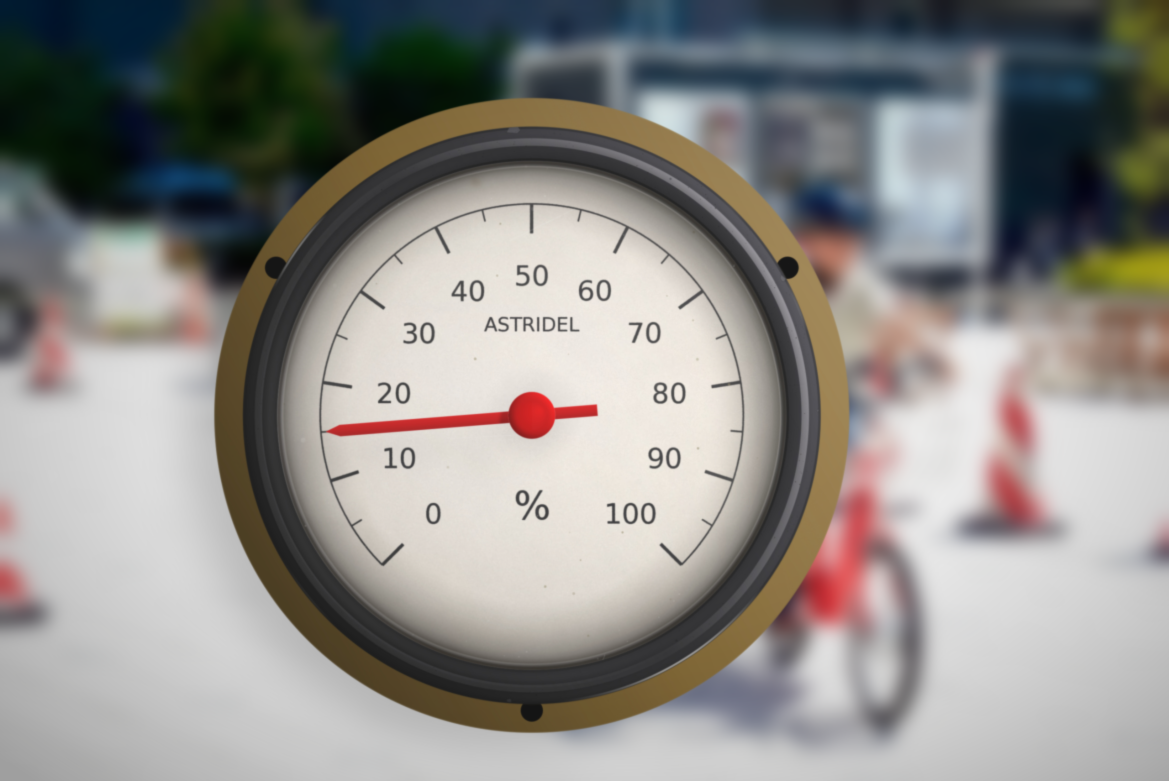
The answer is 15 %
